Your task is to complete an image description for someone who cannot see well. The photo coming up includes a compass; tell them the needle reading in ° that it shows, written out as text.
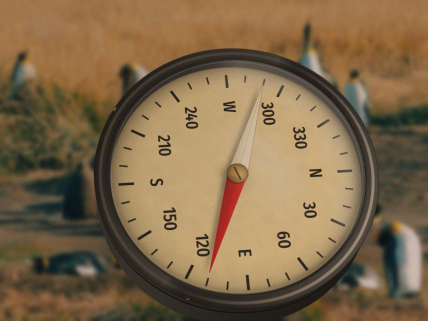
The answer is 110 °
